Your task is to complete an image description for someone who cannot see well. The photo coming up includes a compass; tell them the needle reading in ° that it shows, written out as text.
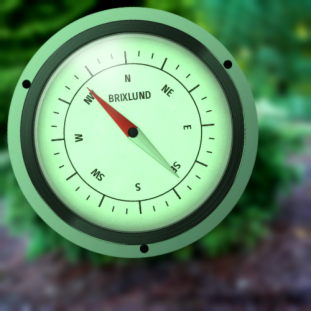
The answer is 320 °
